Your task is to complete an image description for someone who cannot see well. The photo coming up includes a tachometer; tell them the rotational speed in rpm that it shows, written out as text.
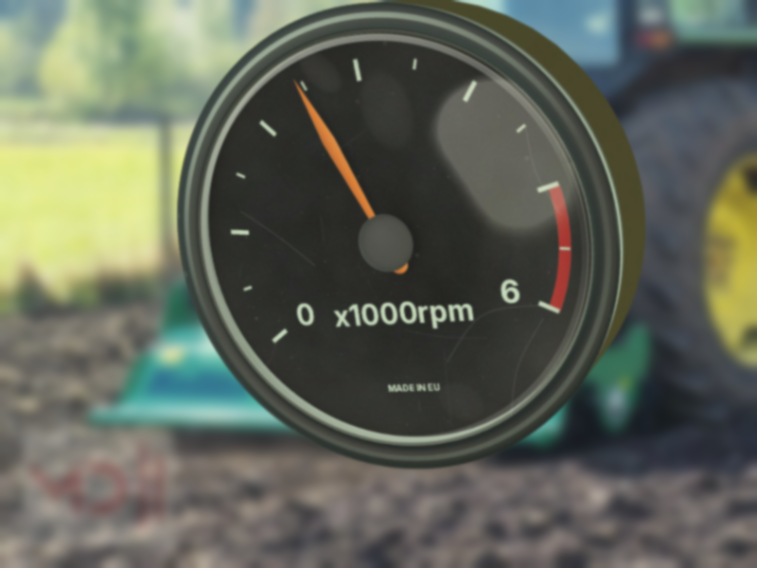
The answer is 2500 rpm
